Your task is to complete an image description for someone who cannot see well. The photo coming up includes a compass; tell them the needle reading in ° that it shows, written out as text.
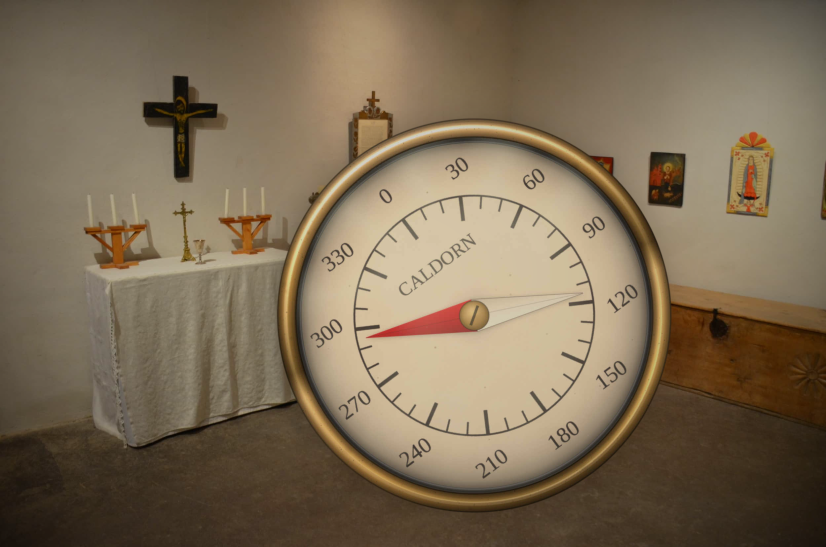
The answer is 295 °
